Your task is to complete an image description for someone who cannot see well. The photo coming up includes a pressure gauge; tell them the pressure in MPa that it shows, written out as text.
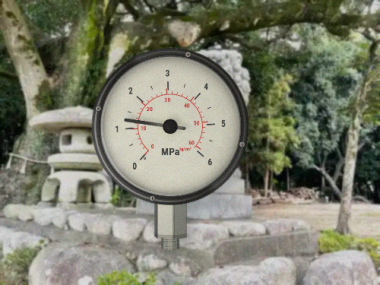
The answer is 1.25 MPa
